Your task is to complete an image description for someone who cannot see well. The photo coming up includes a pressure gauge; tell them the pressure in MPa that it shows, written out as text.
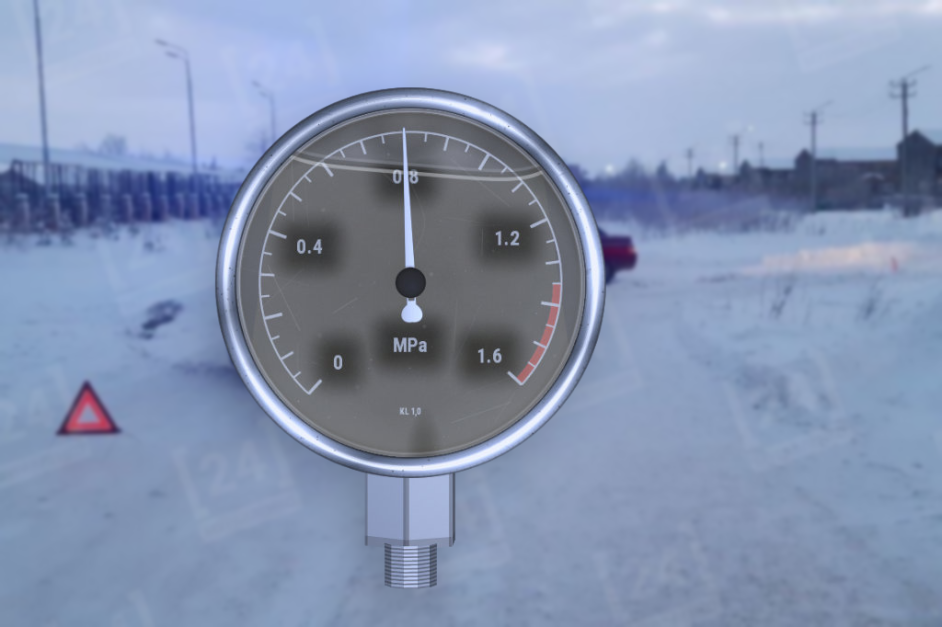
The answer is 0.8 MPa
